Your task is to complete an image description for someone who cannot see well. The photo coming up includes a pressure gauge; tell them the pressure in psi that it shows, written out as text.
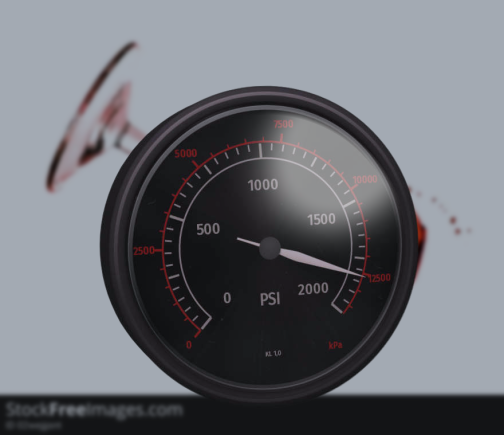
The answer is 1825 psi
